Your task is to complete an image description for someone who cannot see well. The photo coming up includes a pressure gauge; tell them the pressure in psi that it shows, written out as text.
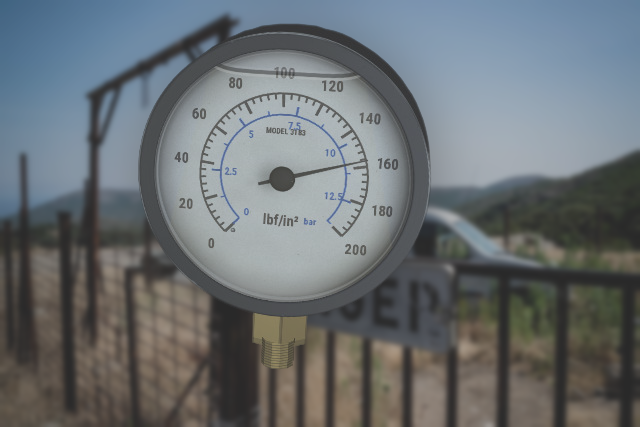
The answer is 156 psi
